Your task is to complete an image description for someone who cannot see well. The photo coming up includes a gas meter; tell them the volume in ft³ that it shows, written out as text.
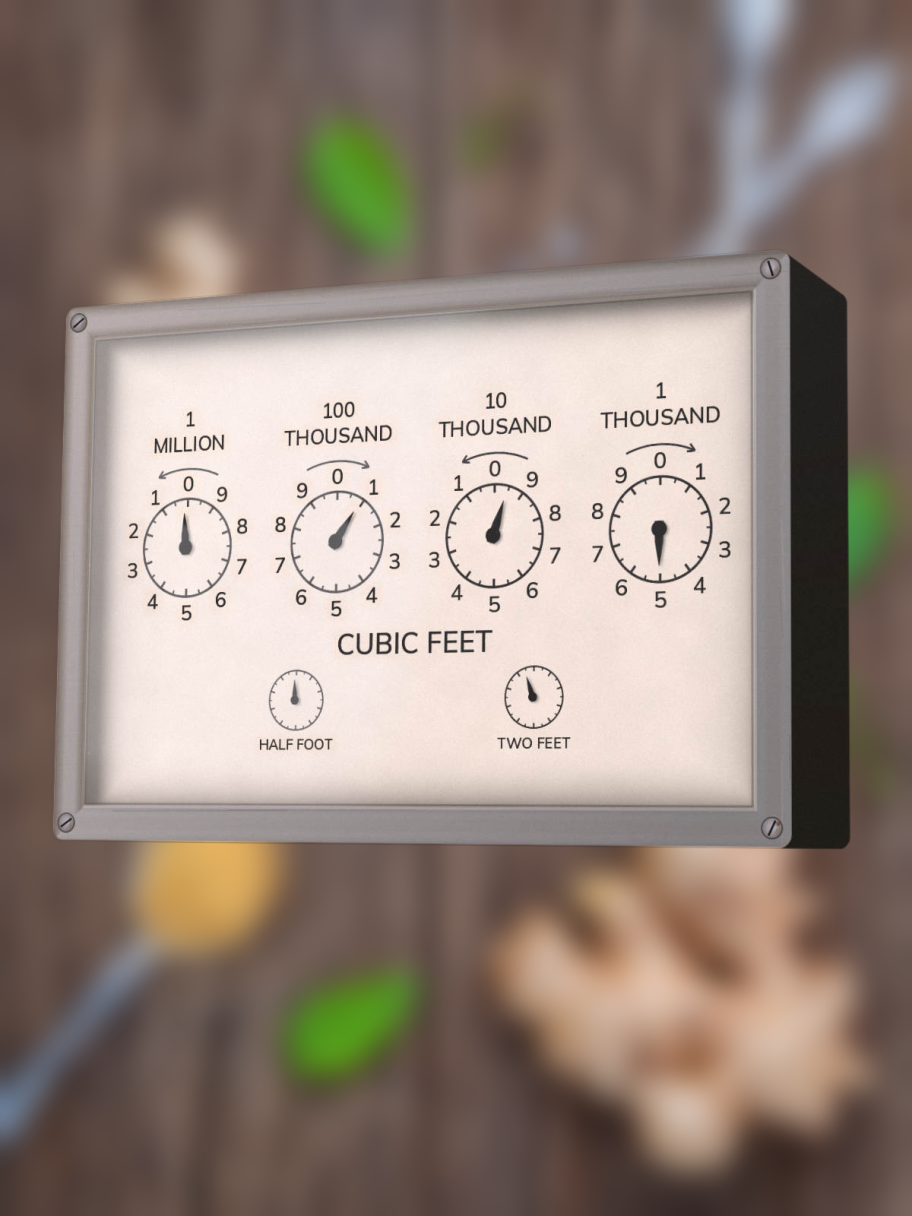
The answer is 9500 ft³
